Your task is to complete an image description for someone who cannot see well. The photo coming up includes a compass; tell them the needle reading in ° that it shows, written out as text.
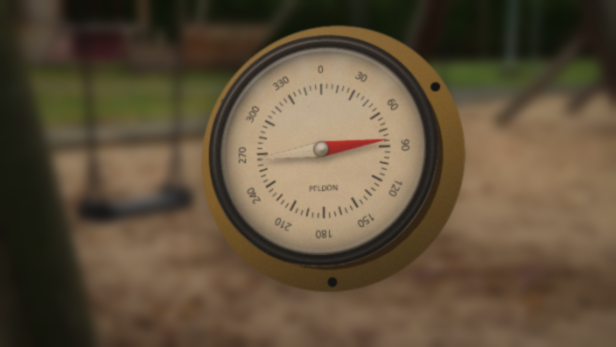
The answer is 85 °
